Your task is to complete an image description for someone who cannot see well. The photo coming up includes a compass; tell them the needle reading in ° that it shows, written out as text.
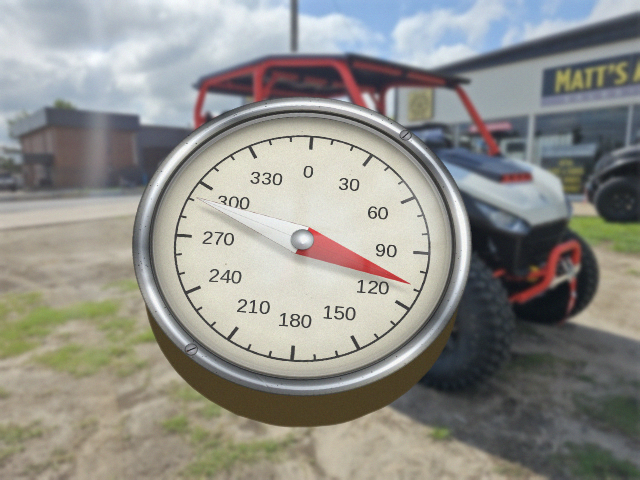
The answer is 110 °
